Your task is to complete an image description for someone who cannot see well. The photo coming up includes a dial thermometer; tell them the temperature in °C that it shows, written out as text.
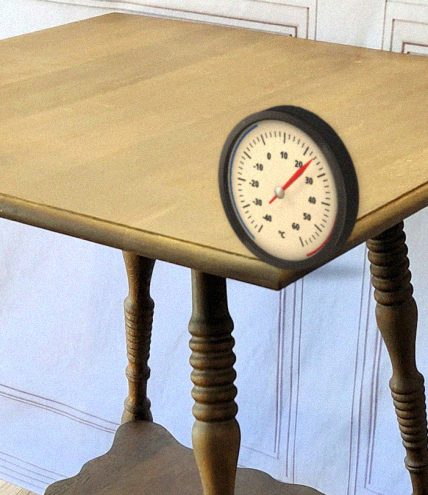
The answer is 24 °C
